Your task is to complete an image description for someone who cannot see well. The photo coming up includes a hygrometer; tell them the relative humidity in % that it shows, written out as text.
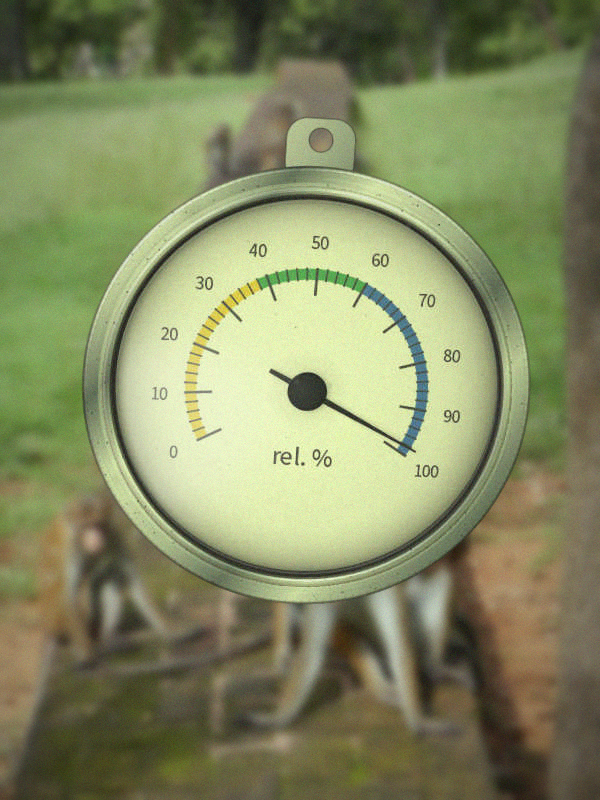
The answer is 98 %
